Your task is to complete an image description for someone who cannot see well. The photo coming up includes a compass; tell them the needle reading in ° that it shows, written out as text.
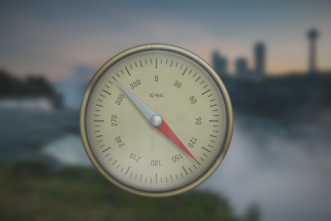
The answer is 135 °
